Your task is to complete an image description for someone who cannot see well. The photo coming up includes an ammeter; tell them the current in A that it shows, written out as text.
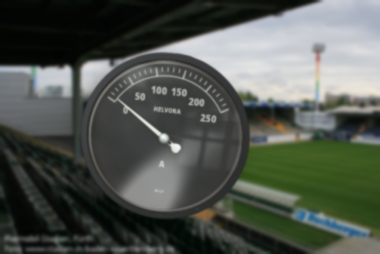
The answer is 10 A
